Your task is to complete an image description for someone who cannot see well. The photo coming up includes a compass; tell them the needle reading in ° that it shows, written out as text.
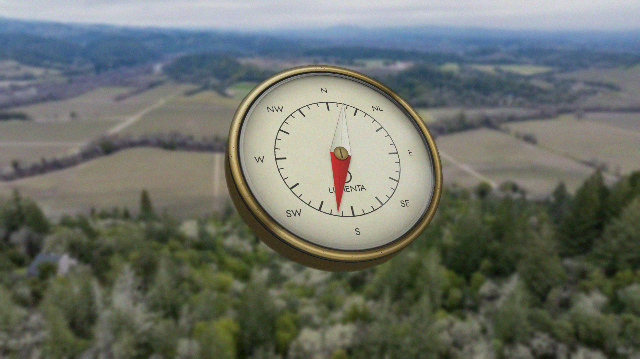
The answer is 195 °
